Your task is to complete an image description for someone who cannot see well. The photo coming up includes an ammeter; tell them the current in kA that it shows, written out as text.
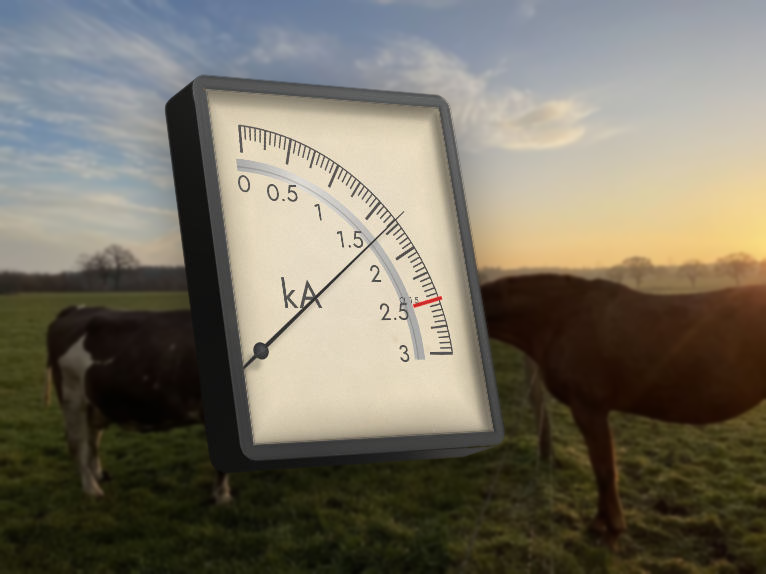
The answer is 1.7 kA
